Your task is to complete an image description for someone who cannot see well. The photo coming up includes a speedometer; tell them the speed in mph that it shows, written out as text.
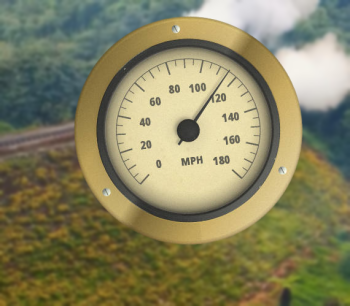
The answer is 115 mph
